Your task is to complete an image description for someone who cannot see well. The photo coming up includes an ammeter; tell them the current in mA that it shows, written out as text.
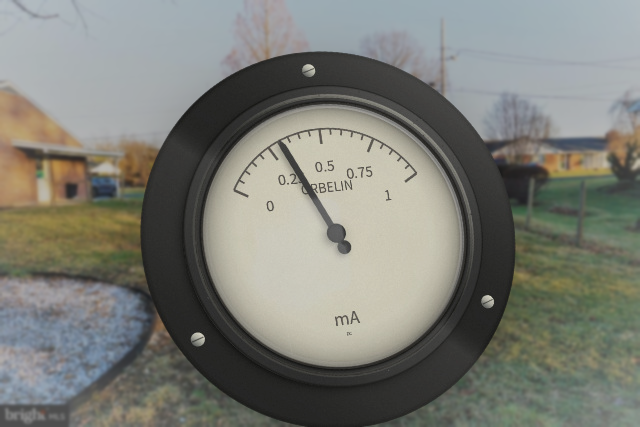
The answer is 0.3 mA
